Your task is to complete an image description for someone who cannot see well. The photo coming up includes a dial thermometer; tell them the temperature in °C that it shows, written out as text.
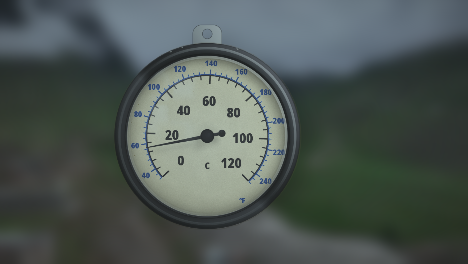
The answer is 14 °C
